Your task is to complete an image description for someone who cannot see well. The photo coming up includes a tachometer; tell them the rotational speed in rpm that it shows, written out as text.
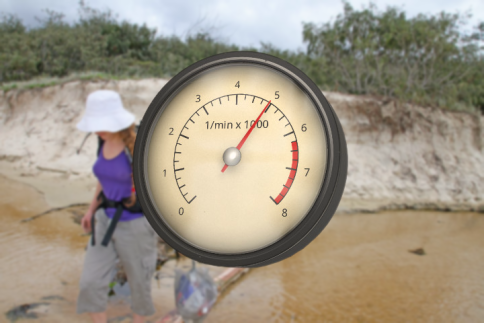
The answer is 5000 rpm
